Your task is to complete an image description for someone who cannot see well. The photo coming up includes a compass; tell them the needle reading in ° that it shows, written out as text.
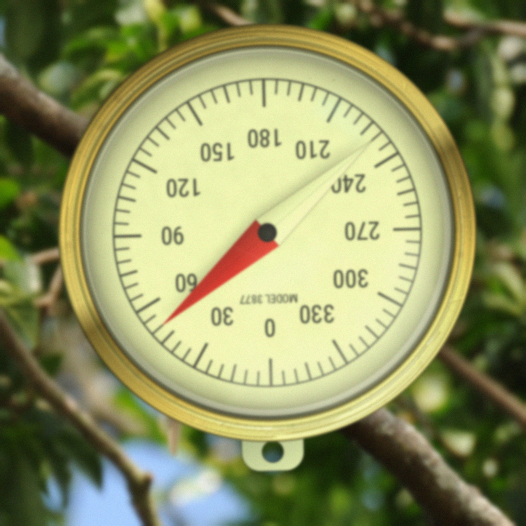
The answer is 50 °
